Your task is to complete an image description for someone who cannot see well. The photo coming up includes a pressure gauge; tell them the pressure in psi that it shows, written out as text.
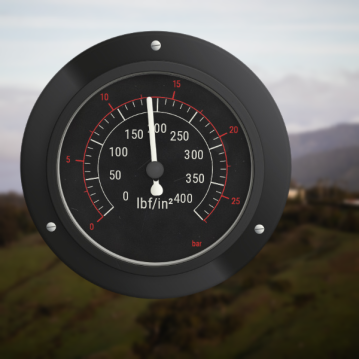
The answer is 190 psi
